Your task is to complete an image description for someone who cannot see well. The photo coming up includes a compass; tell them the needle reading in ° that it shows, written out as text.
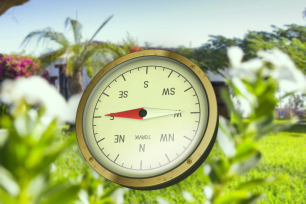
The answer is 90 °
